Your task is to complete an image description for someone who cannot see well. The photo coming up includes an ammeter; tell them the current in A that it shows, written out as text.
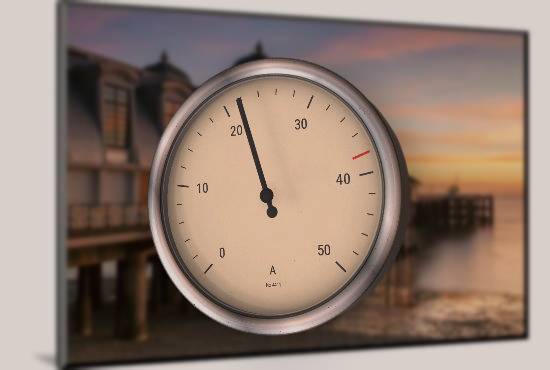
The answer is 22 A
